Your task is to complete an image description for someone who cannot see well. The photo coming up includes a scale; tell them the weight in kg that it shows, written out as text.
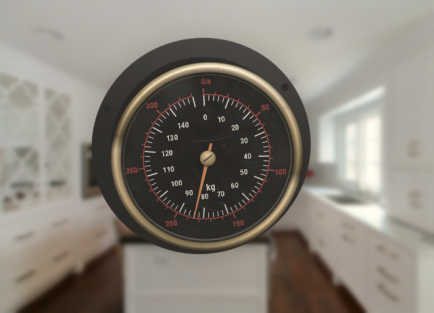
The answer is 84 kg
